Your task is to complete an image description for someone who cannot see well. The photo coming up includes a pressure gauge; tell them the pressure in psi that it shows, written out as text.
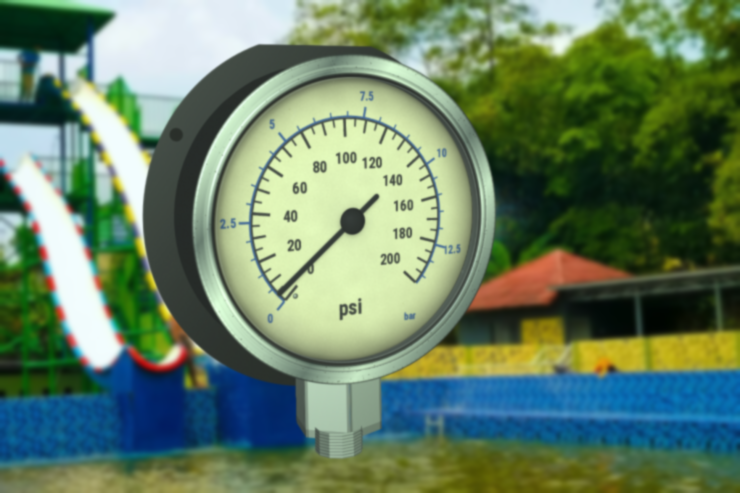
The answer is 5 psi
